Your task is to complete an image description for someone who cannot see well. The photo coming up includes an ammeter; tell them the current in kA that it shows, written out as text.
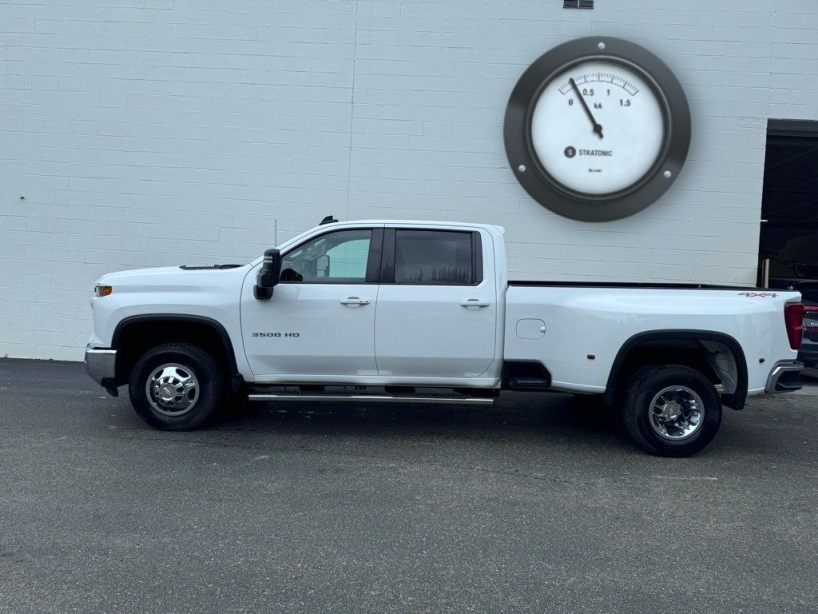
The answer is 0.25 kA
